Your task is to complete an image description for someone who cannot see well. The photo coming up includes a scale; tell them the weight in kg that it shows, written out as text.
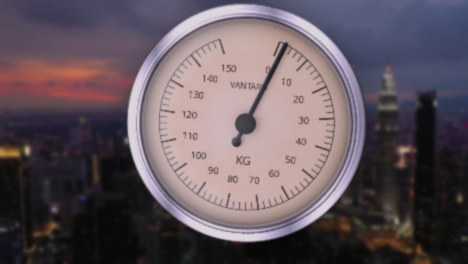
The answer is 2 kg
